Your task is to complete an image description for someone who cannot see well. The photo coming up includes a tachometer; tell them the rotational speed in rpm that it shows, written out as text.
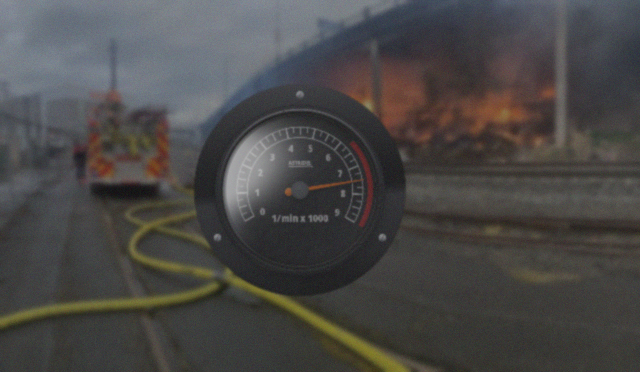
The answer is 7500 rpm
